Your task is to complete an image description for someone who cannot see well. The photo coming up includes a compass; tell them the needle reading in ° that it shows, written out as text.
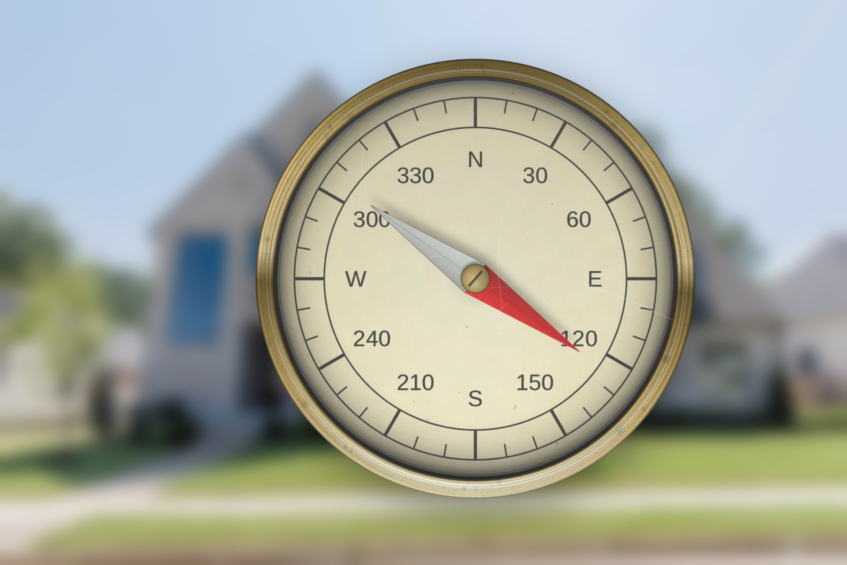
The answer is 125 °
